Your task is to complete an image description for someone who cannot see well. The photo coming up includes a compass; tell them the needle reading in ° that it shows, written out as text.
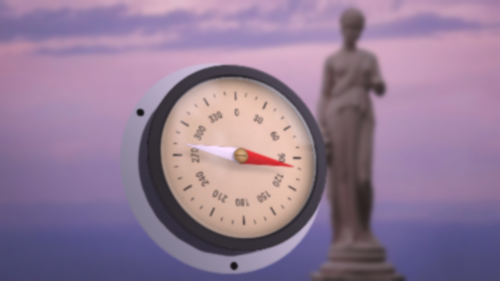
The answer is 100 °
